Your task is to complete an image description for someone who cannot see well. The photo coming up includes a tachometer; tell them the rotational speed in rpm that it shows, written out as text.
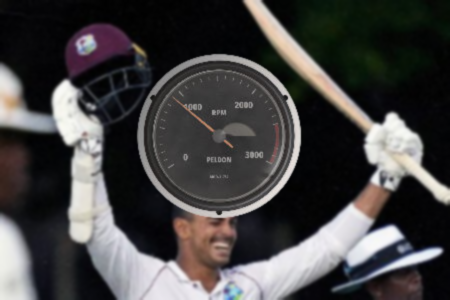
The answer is 900 rpm
